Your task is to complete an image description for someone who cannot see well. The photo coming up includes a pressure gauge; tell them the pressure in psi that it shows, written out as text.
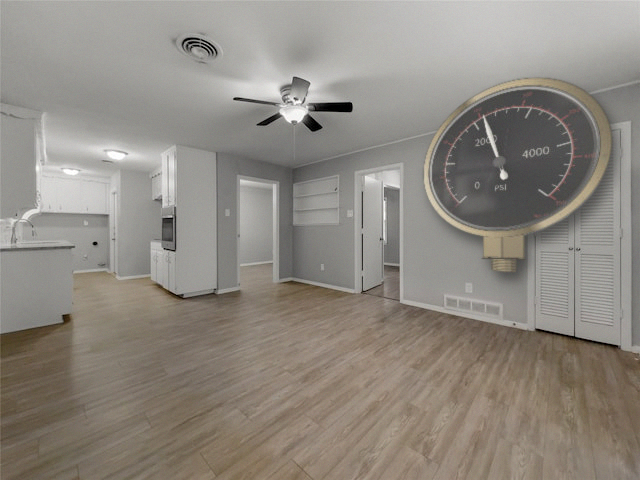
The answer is 2200 psi
